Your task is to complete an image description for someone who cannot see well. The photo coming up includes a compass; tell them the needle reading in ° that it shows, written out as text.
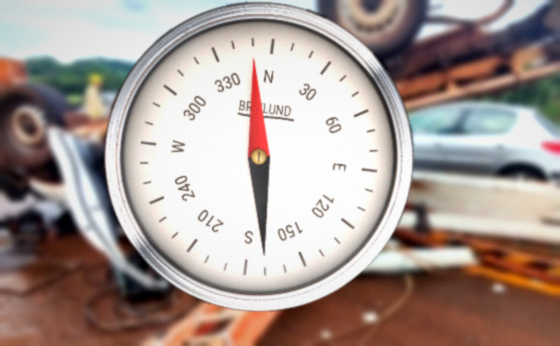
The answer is 350 °
